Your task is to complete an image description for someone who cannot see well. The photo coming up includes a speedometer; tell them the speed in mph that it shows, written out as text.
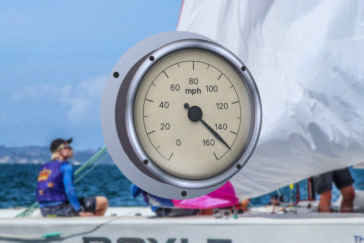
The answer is 150 mph
